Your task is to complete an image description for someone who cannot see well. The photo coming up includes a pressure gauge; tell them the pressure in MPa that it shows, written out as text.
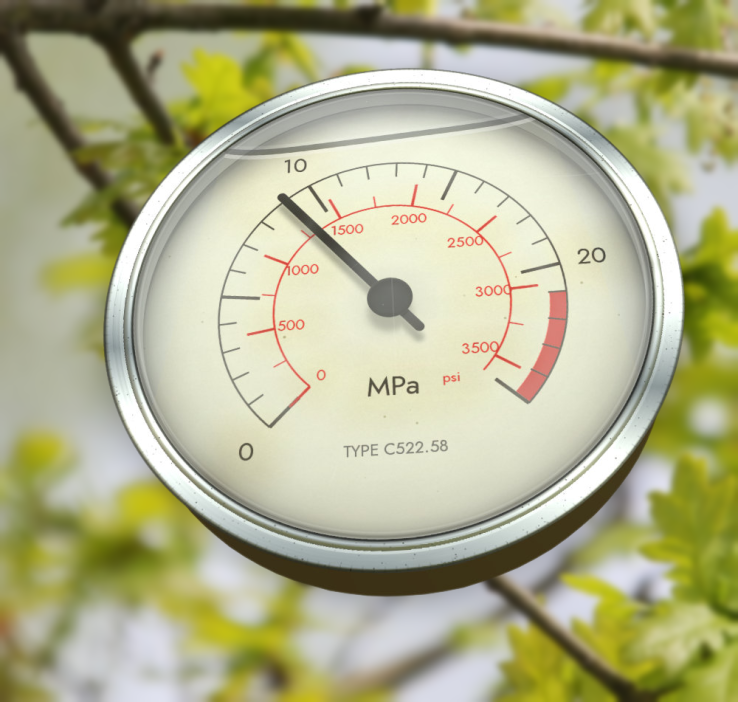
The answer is 9 MPa
